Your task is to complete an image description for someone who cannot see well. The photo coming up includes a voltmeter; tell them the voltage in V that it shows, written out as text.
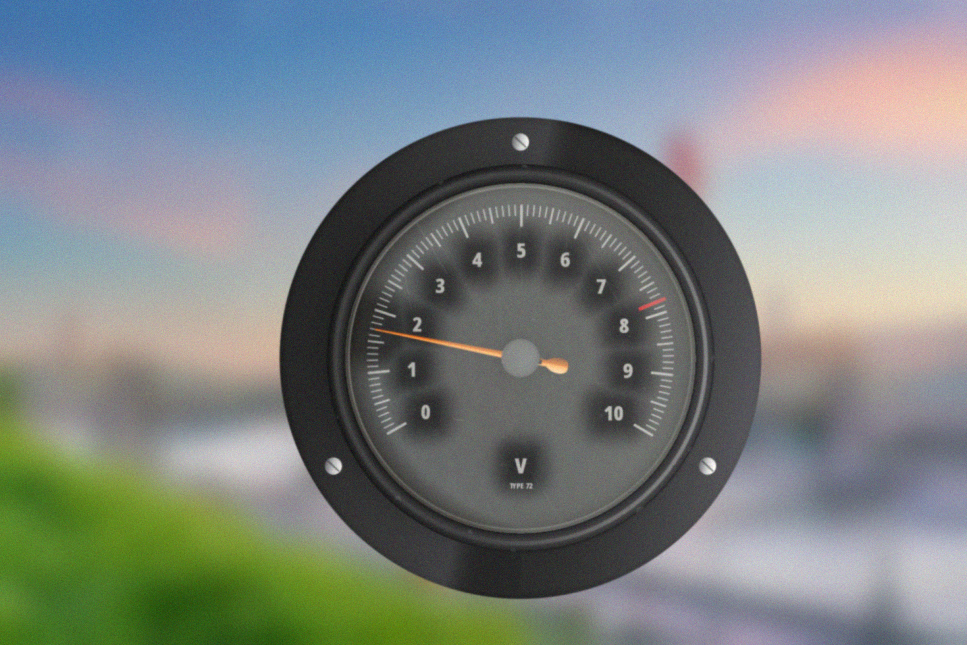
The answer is 1.7 V
